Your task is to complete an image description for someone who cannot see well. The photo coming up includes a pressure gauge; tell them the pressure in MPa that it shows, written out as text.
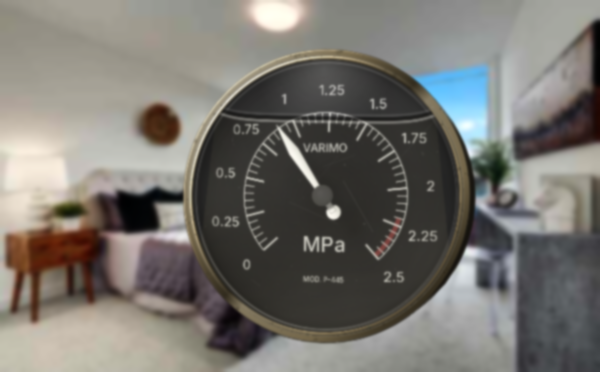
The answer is 0.9 MPa
